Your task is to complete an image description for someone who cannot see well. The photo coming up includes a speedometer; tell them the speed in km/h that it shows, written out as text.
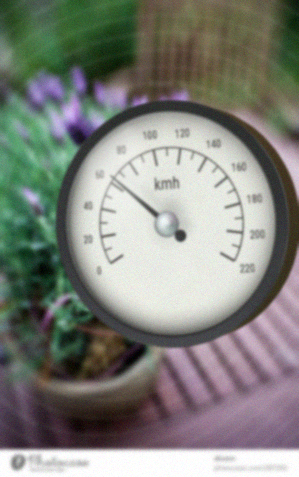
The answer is 65 km/h
